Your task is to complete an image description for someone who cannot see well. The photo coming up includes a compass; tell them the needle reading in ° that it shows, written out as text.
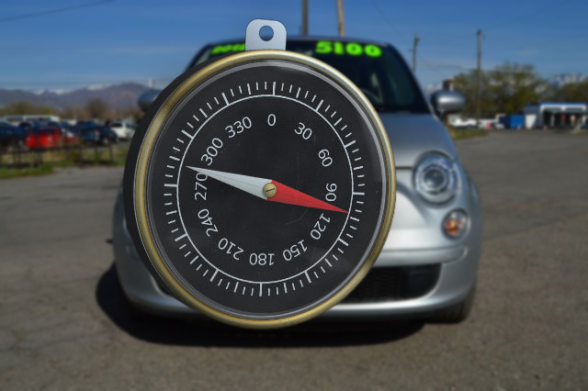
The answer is 102.5 °
